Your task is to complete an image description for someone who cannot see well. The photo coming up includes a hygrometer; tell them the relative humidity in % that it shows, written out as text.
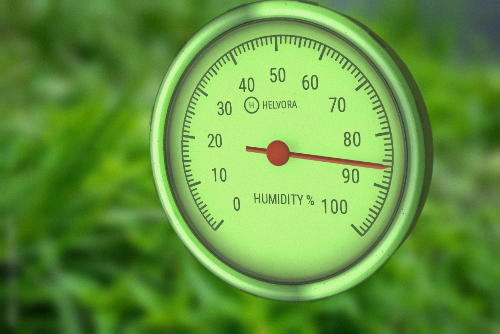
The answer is 86 %
